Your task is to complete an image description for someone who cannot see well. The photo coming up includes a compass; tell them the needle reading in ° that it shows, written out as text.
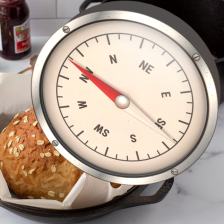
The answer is 320 °
